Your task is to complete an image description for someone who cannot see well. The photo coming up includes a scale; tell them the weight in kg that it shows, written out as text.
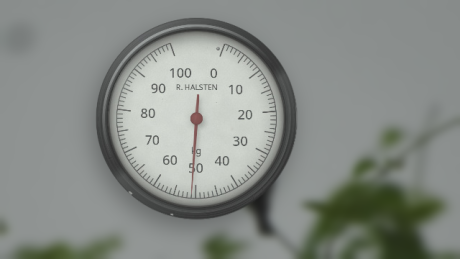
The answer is 51 kg
